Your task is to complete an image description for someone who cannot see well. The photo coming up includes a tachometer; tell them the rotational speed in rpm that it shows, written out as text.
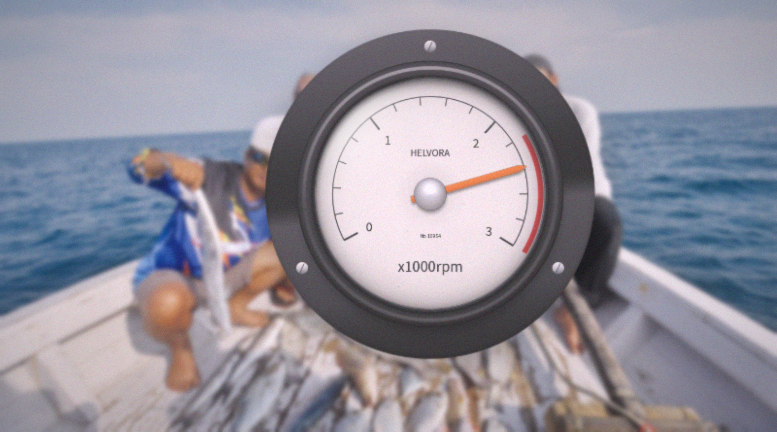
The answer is 2400 rpm
